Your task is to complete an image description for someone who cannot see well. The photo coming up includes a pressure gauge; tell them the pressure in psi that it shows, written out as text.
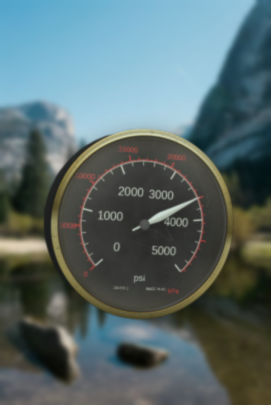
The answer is 3600 psi
